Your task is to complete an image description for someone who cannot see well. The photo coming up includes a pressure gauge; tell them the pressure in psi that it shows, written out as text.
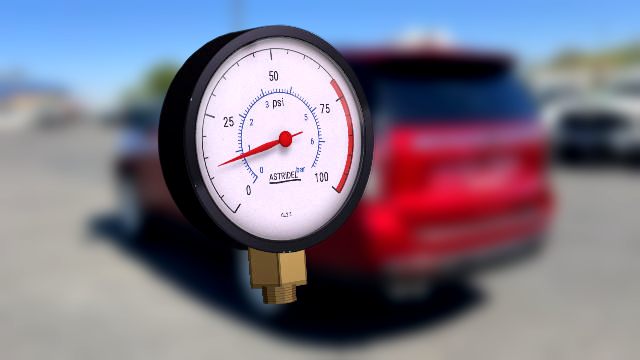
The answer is 12.5 psi
